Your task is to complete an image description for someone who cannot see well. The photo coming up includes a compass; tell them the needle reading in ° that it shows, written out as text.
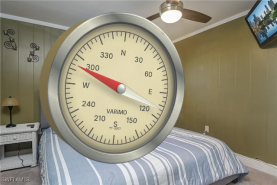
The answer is 290 °
